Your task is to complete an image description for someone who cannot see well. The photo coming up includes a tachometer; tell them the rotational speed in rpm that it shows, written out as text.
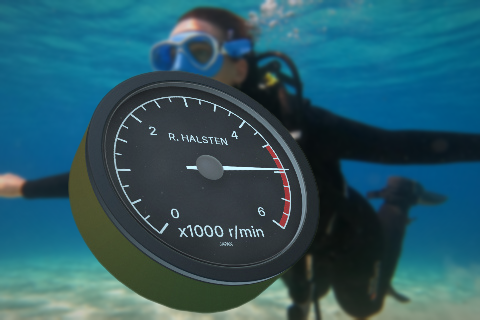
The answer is 5000 rpm
